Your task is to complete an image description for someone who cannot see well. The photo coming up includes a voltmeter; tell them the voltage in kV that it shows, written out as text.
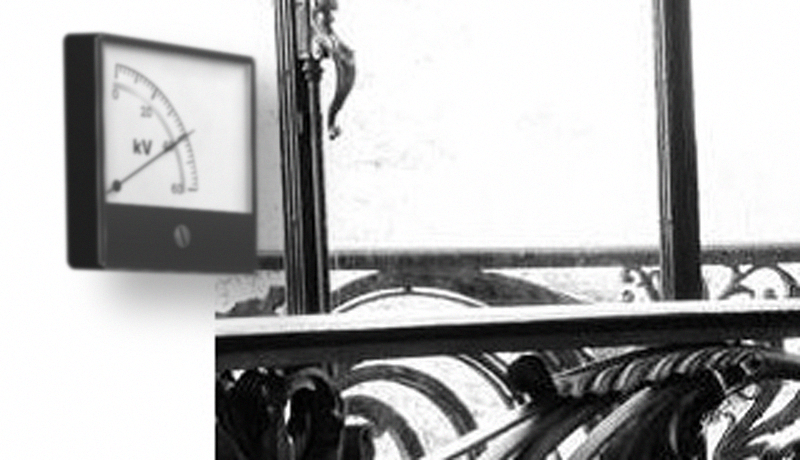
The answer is 40 kV
